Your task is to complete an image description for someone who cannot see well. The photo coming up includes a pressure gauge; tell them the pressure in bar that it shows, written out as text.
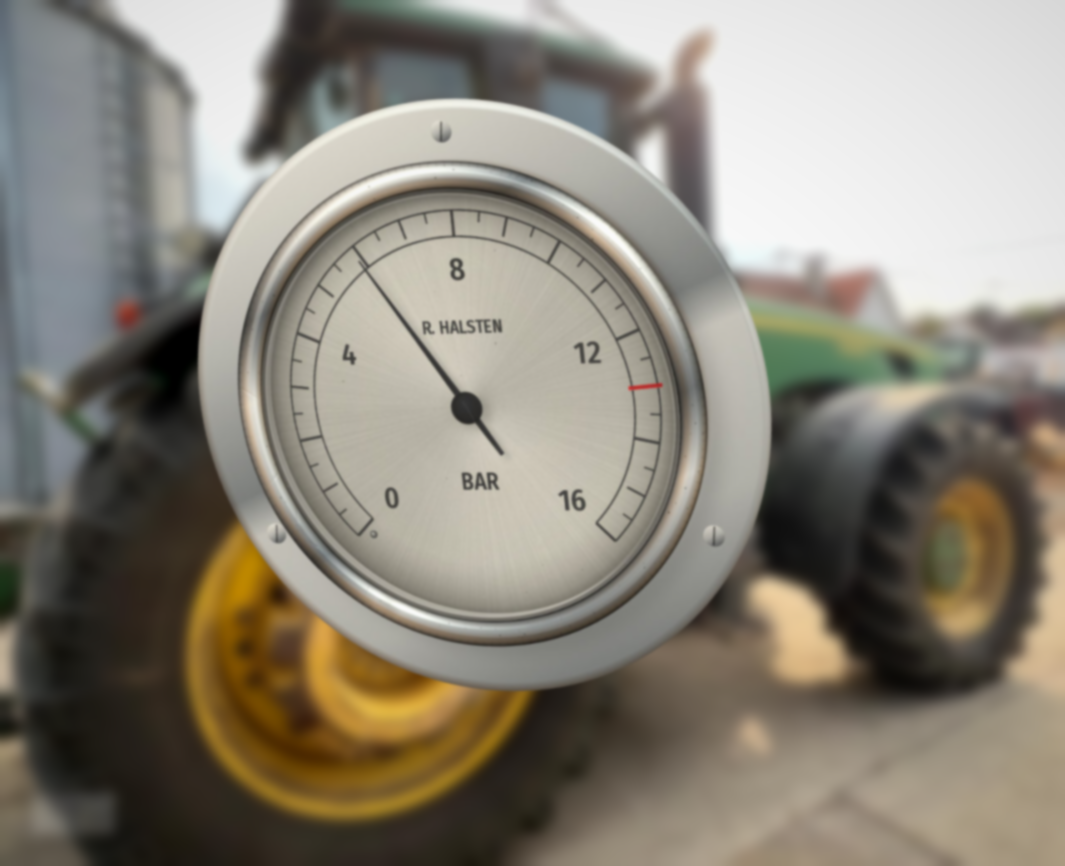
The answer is 6 bar
